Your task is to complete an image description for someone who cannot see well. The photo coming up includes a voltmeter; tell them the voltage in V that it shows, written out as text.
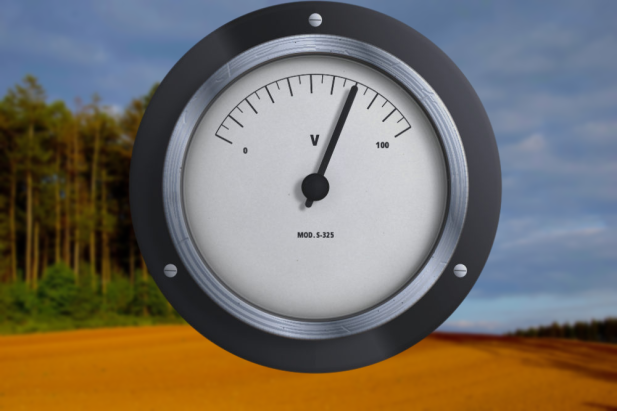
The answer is 70 V
